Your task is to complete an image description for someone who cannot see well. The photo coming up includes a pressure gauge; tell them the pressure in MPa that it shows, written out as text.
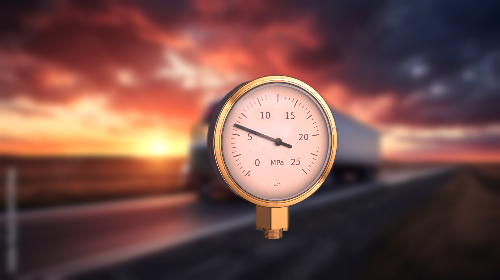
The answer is 6 MPa
